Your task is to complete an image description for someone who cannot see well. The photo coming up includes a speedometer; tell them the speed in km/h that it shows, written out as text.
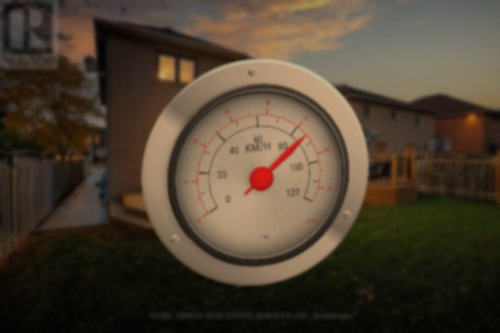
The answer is 85 km/h
